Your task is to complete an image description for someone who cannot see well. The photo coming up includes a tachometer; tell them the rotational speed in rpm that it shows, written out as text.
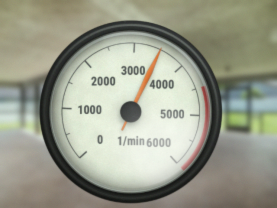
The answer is 3500 rpm
